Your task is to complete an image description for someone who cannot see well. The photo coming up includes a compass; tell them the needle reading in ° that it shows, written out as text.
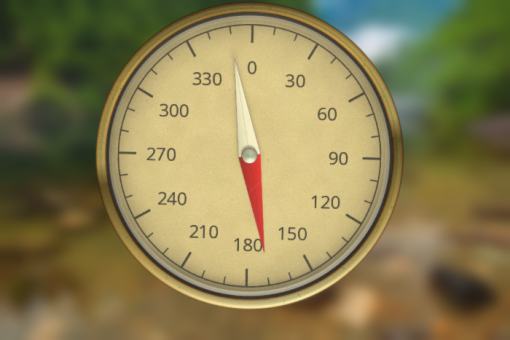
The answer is 170 °
